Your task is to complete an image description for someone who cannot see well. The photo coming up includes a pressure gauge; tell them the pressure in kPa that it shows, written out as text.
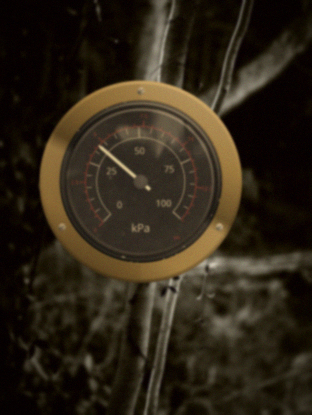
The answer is 32.5 kPa
